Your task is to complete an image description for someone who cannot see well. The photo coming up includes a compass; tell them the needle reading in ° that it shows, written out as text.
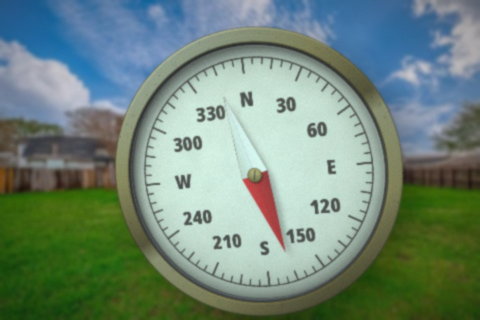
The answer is 165 °
